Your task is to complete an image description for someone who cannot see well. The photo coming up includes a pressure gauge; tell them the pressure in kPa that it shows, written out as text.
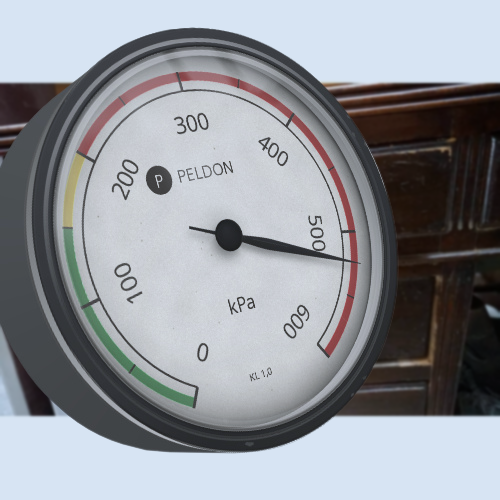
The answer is 525 kPa
